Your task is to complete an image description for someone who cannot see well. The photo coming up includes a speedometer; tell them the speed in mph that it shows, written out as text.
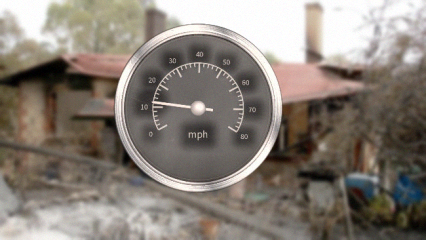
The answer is 12 mph
